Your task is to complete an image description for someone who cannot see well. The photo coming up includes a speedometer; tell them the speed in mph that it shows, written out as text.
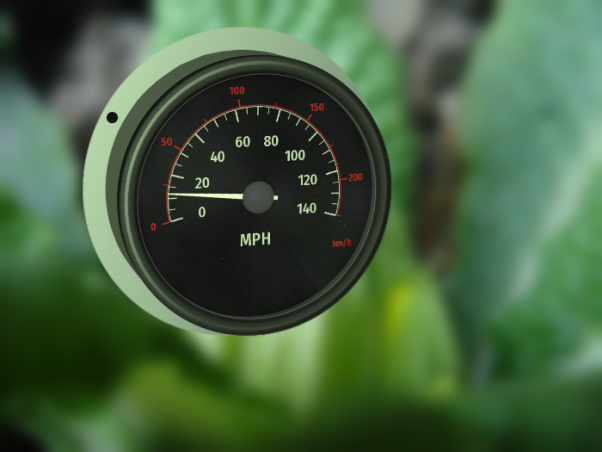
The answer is 12.5 mph
